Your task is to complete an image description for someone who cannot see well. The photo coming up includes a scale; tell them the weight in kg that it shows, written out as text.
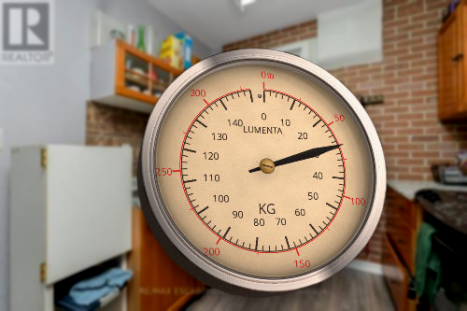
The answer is 30 kg
